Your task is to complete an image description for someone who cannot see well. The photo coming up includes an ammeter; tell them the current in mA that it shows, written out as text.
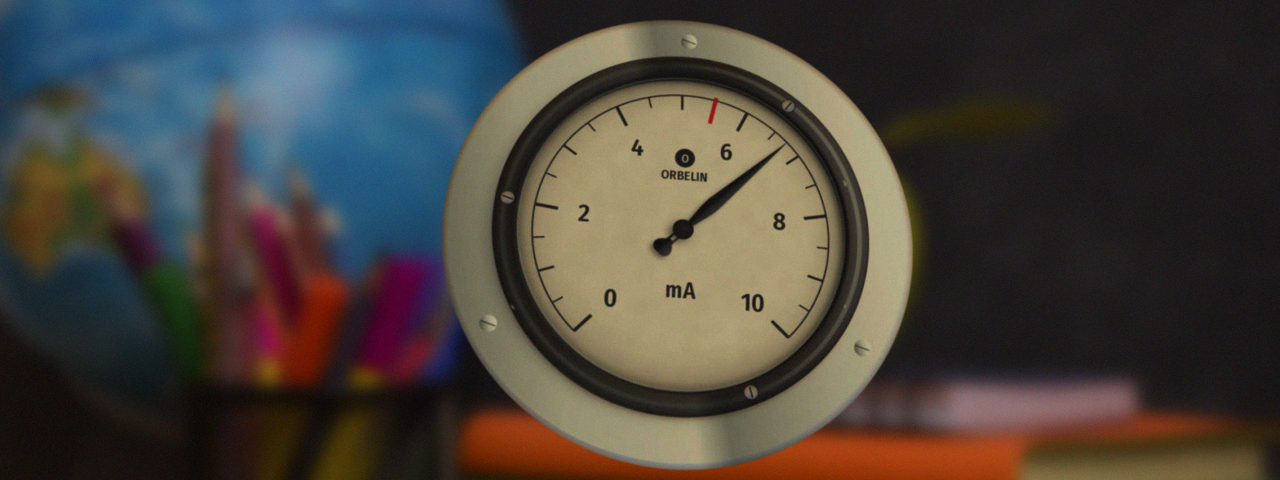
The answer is 6.75 mA
